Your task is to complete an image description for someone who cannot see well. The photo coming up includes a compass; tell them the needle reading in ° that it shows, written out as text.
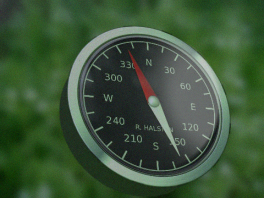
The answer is 337.5 °
